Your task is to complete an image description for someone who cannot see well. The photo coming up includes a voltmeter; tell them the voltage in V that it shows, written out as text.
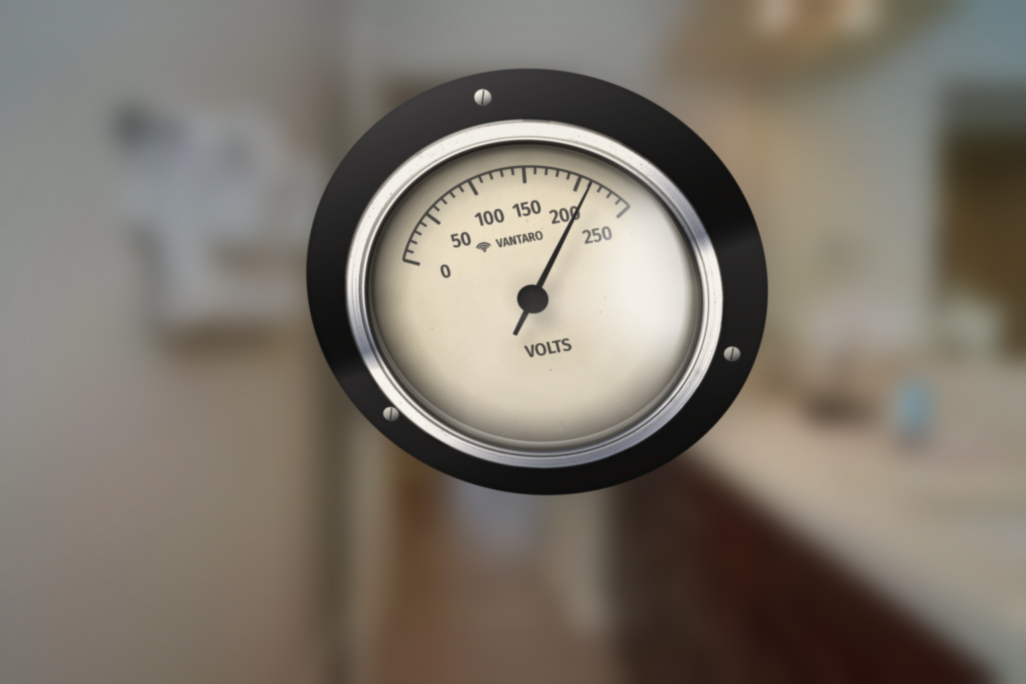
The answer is 210 V
